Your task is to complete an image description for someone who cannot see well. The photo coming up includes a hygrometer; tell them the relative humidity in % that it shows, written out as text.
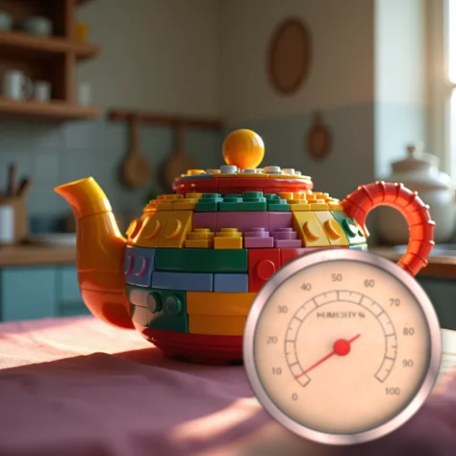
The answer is 5 %
